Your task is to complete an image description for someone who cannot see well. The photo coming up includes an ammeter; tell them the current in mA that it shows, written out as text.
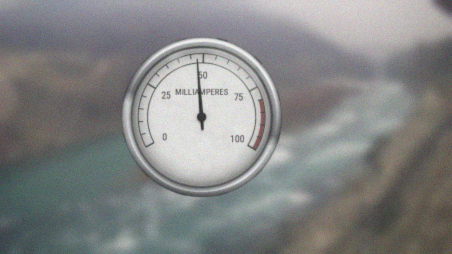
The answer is 47.5 mA
